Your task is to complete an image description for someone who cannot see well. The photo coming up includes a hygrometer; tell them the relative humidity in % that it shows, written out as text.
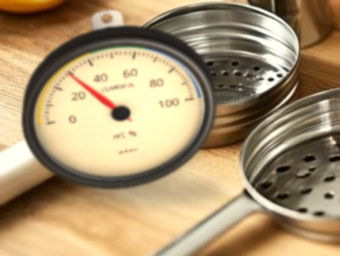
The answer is 30 %
